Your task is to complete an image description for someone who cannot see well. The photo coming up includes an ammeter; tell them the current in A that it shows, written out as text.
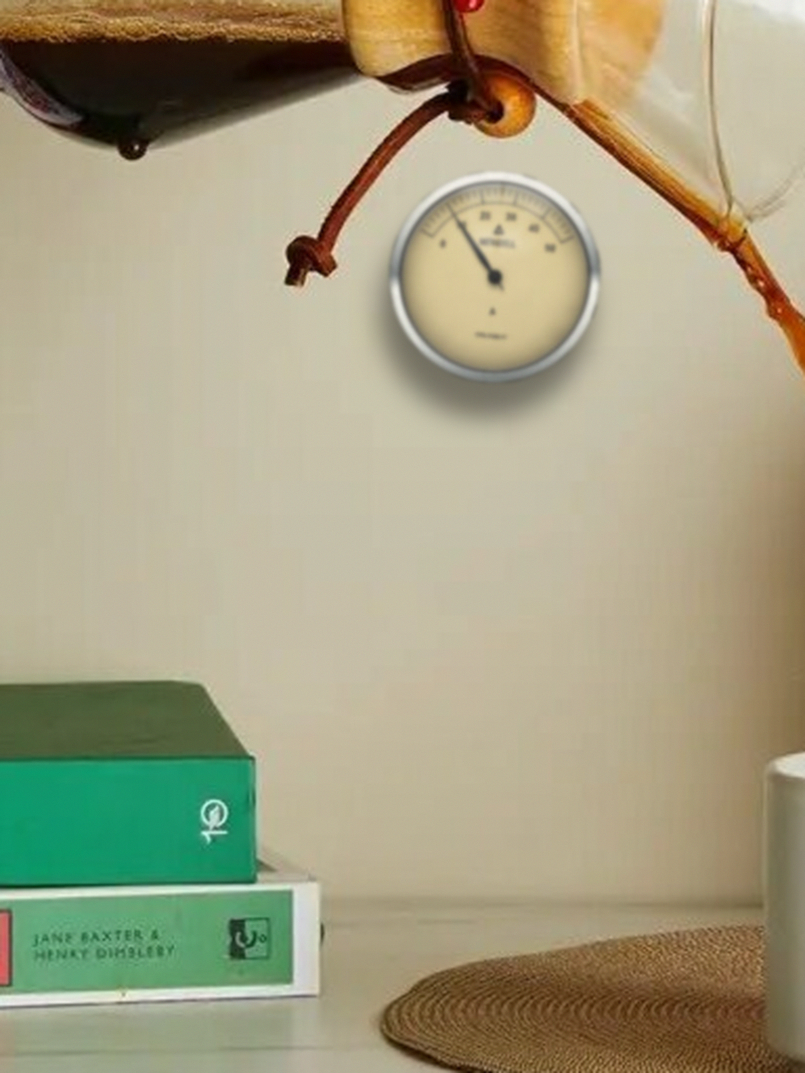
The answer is 10 A
